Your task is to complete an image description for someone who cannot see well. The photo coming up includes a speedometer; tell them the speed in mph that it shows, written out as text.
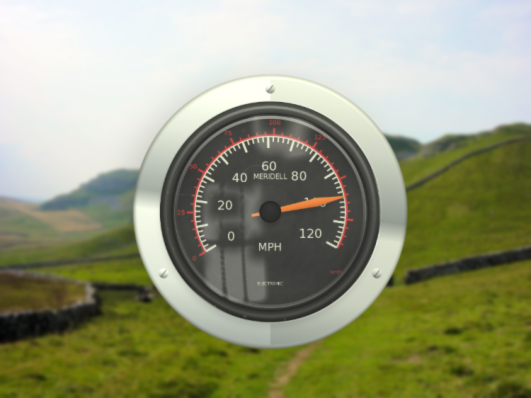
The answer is 100 mph
